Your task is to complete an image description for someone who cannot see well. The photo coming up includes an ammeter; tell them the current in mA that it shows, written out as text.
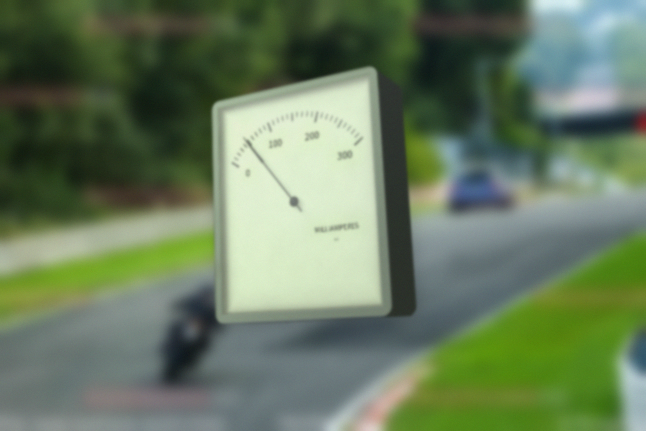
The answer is 50 mA
